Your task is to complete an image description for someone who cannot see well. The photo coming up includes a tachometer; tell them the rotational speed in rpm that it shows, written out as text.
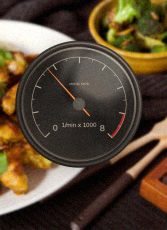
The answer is 2750 rpm
